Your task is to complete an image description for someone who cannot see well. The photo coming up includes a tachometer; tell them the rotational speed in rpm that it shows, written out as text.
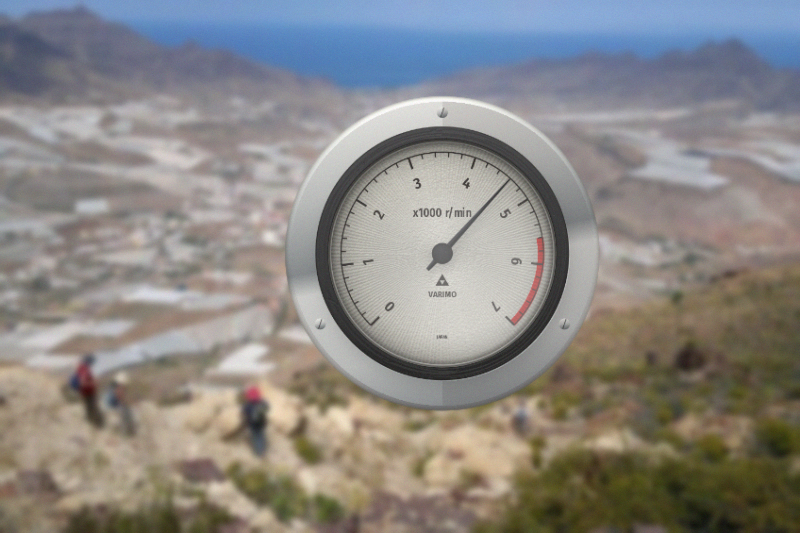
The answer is 4600 rpm
